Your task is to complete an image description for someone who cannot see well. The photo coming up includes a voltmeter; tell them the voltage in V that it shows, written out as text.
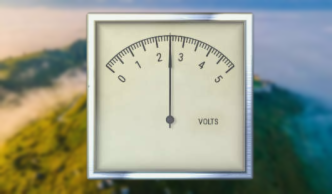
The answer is 2.5 V
